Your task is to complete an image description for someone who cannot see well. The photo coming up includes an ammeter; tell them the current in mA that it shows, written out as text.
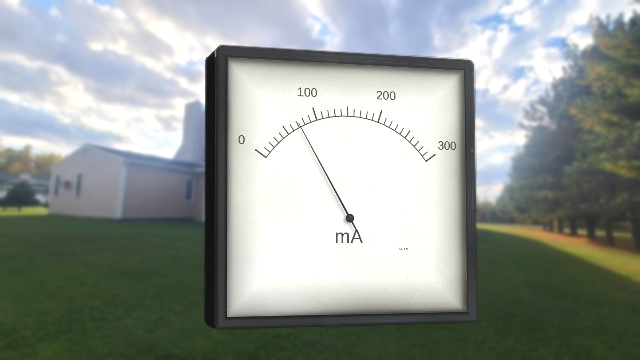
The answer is 70 mA
